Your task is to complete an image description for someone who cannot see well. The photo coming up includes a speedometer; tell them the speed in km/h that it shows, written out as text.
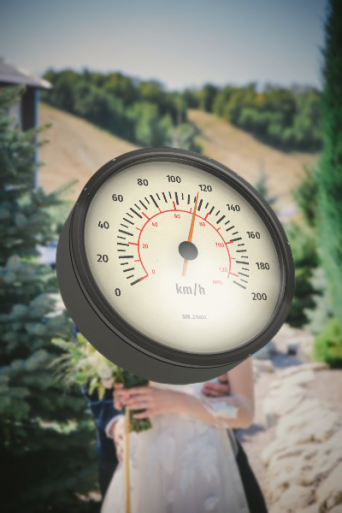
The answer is 115 km/h
